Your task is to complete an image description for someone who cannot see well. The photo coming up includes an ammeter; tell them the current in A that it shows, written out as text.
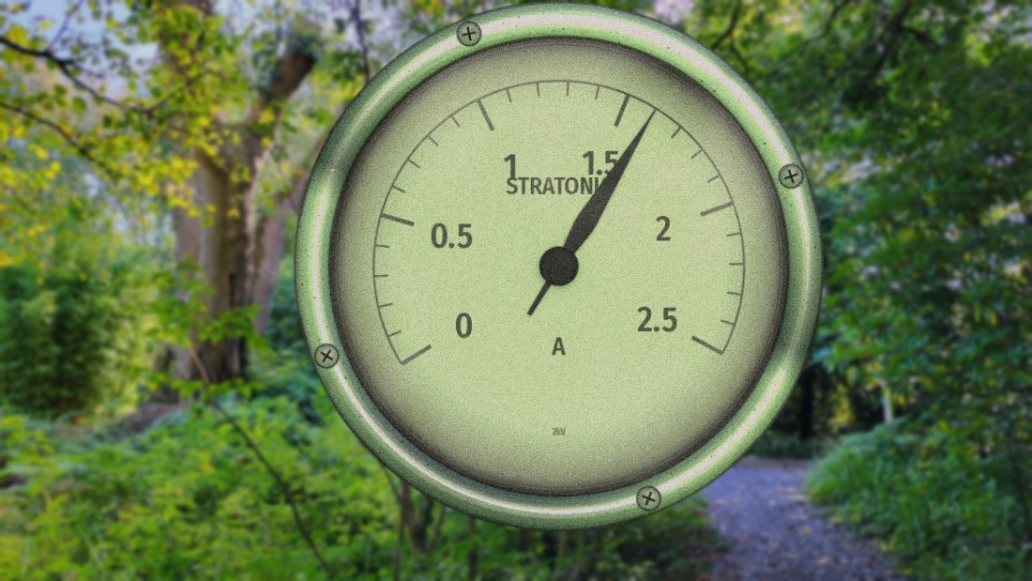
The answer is 1.6 A
